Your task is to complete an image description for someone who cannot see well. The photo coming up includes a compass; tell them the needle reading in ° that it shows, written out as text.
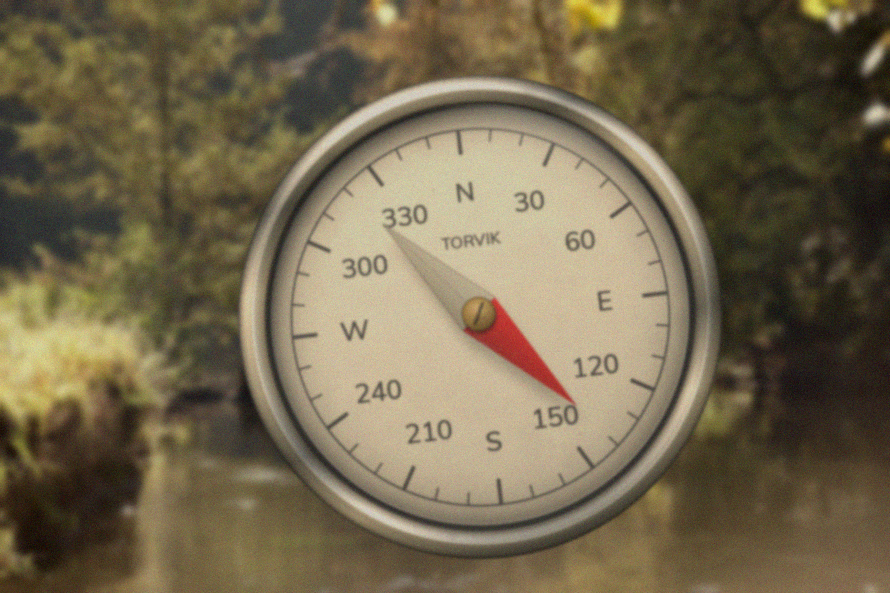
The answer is 140 °
